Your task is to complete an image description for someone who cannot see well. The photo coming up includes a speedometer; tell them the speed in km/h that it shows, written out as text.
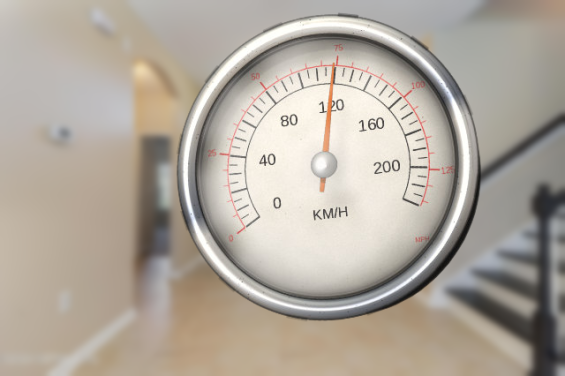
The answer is 120 km/h
